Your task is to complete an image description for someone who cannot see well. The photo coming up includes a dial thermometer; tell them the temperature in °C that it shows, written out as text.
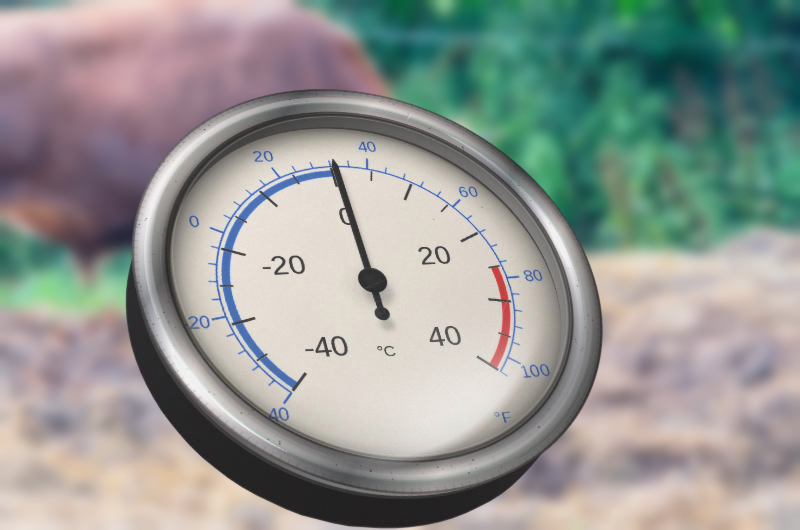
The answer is 0 °C
